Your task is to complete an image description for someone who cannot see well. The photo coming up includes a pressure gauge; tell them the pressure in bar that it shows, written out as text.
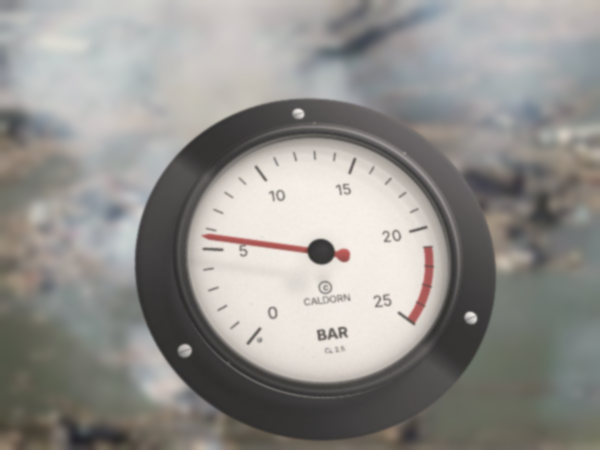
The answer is 5.5 bar
